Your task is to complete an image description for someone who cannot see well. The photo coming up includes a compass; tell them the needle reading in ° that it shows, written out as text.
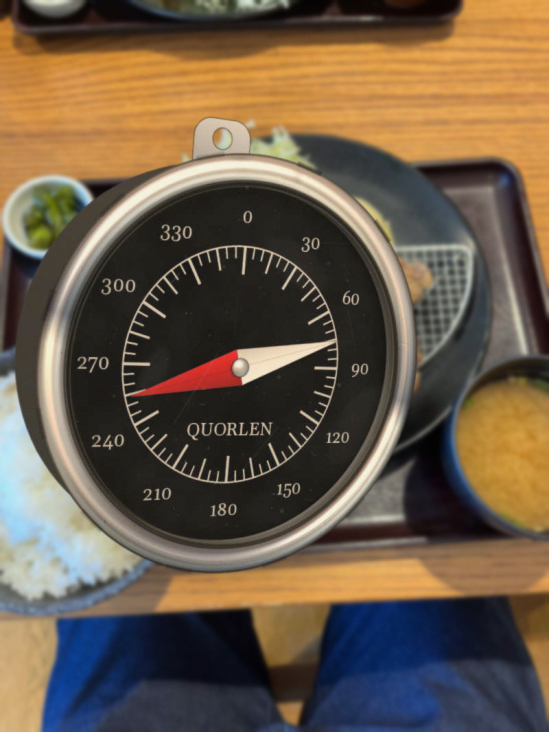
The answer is 255 °
